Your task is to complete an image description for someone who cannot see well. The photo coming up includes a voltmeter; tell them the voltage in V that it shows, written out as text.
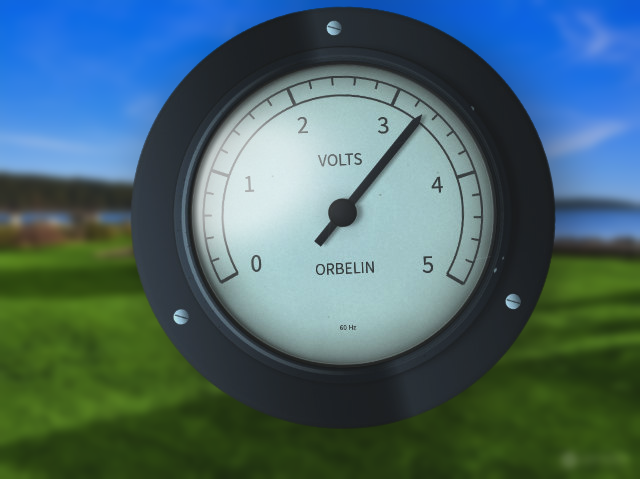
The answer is 3.3 V
